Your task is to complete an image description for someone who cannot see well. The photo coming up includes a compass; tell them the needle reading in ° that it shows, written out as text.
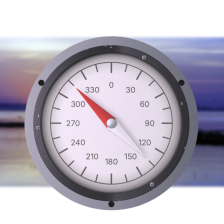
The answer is 315 °
